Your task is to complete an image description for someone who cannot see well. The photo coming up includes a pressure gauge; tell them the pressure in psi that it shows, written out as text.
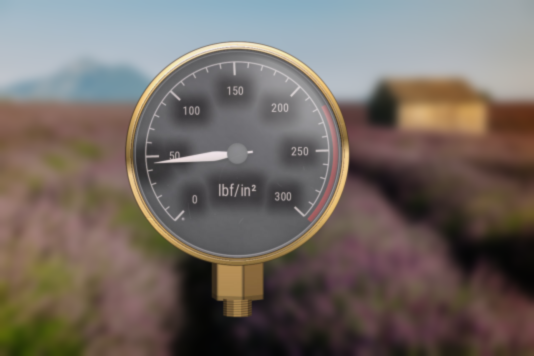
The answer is 45 psi
